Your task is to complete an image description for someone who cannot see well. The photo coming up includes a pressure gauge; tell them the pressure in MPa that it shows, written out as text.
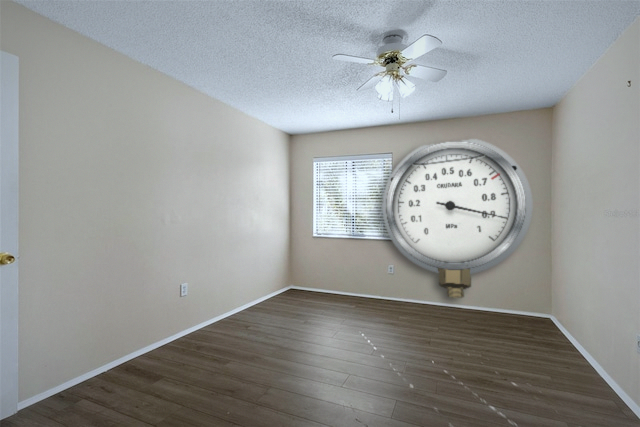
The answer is 0.9 MPa
